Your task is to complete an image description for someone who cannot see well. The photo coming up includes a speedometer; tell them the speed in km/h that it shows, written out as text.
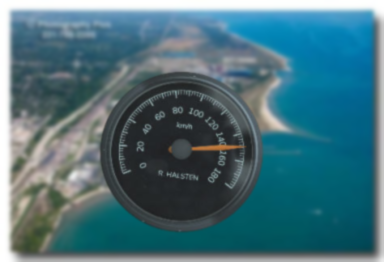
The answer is 150 km/h
